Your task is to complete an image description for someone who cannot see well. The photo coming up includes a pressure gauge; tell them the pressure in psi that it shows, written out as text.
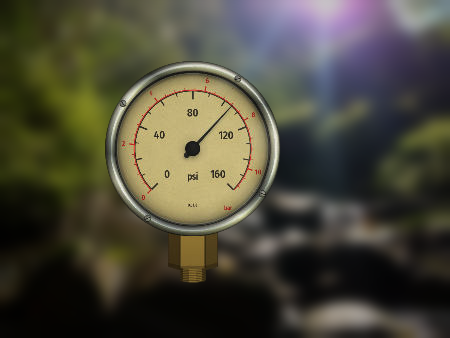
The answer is 105 psi
